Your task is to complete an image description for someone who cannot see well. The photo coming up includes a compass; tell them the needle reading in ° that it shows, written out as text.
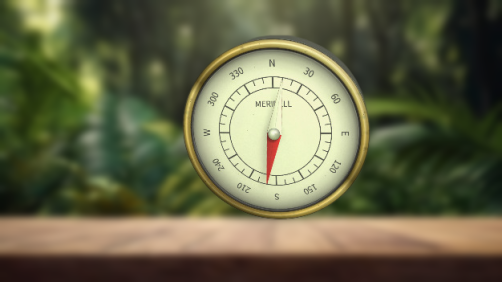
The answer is 190 °
